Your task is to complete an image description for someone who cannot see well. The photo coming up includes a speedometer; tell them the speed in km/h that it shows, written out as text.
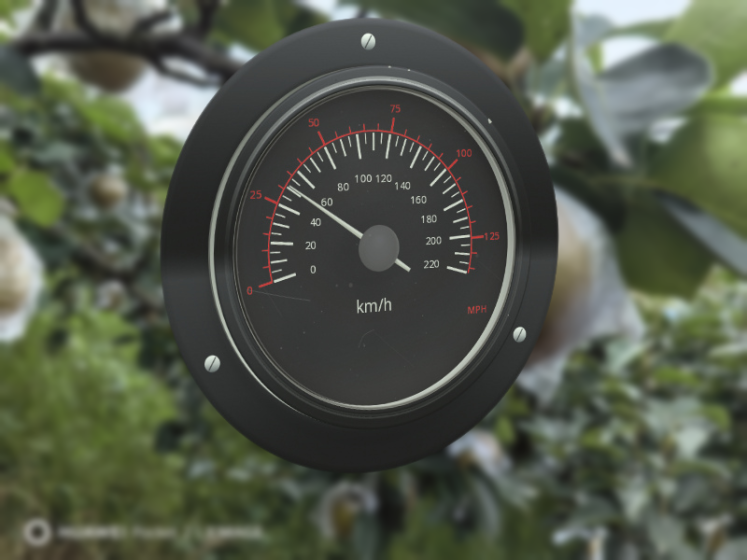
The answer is 50 km/h
